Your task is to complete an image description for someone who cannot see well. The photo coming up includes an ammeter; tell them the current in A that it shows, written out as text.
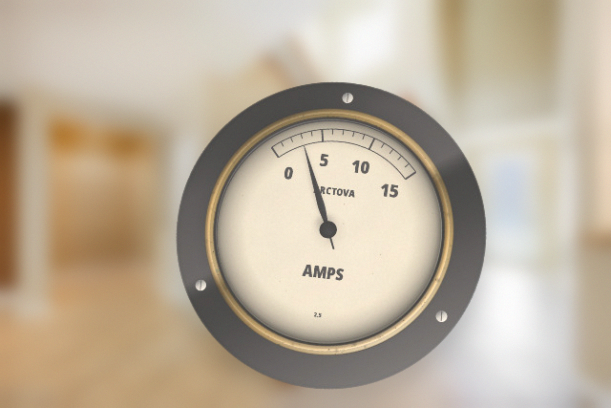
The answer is 3 A
